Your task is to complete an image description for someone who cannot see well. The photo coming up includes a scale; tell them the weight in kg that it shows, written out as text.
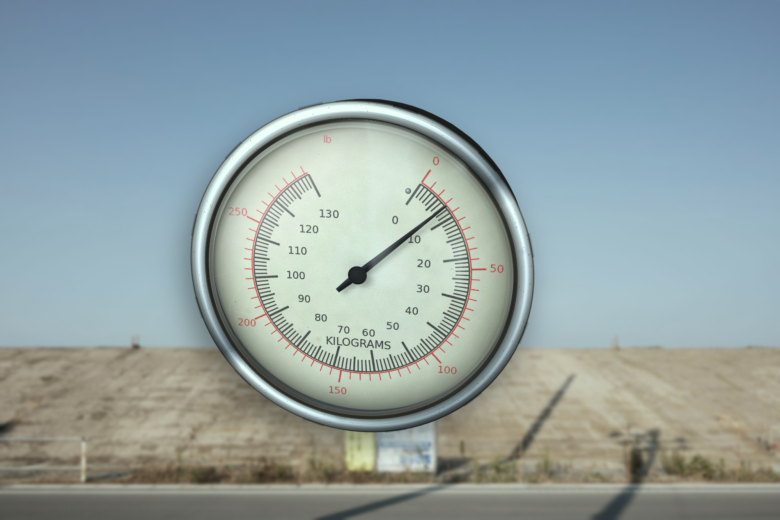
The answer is 7 kg
